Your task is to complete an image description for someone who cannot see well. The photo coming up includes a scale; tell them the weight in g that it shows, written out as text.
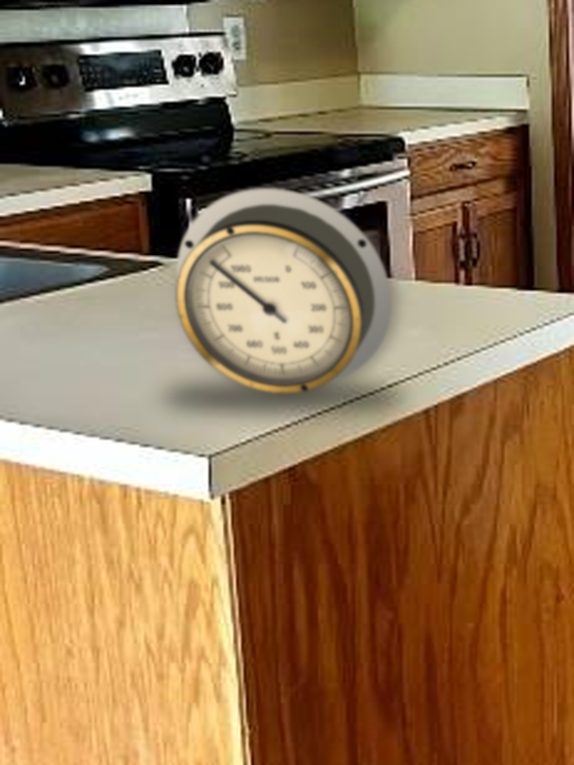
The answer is 950 g
